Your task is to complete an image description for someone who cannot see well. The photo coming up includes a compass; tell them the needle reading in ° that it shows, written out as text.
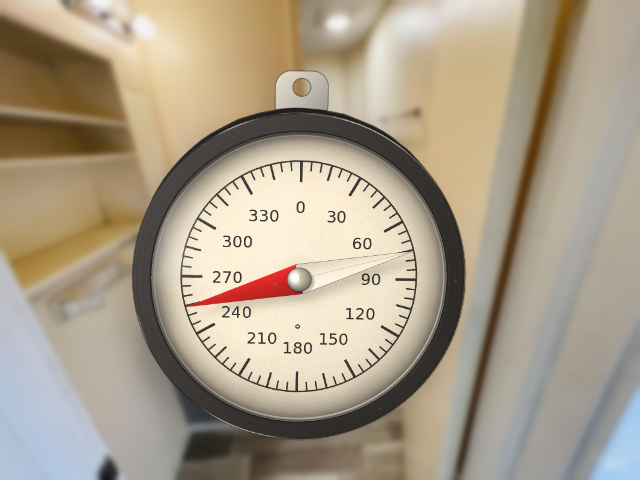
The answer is 255 °
